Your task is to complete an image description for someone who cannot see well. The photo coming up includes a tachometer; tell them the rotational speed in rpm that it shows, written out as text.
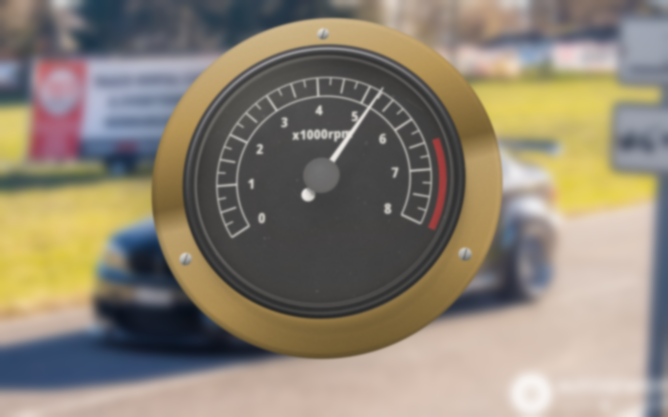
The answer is 5250 rpm
